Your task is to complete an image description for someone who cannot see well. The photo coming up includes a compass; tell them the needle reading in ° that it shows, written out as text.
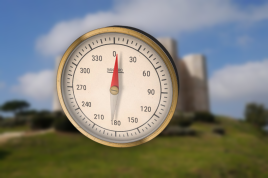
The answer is 5 °
